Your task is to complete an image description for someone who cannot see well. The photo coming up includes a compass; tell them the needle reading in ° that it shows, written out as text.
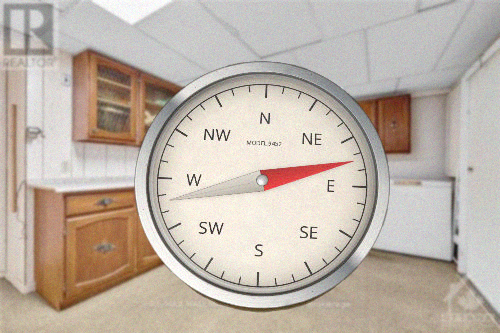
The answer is 75 °
